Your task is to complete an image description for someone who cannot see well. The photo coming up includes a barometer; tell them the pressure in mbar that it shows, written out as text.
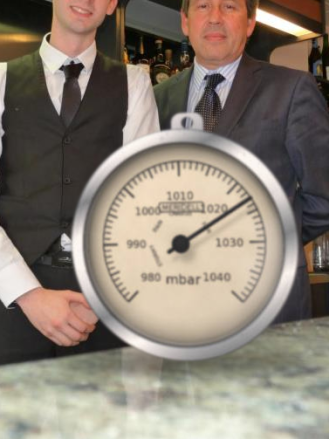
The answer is 1023 mbar
